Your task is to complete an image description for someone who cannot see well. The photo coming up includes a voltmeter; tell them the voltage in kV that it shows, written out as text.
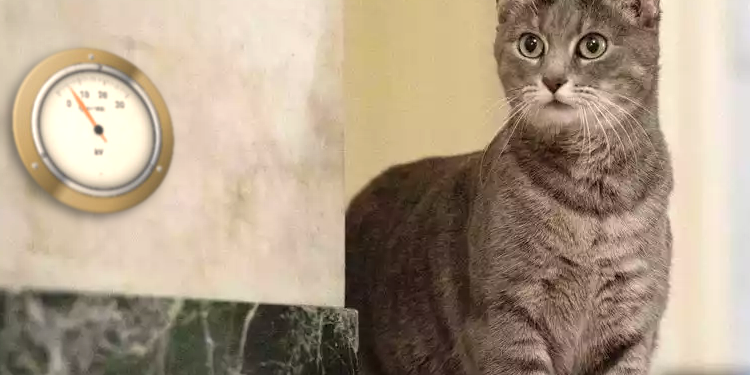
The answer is 5 kV
